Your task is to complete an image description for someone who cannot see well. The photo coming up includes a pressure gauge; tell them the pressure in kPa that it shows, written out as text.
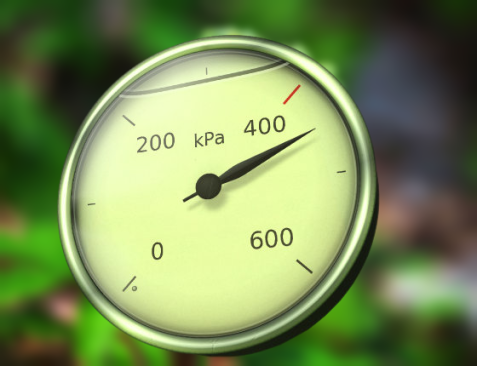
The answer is 450 kPa
